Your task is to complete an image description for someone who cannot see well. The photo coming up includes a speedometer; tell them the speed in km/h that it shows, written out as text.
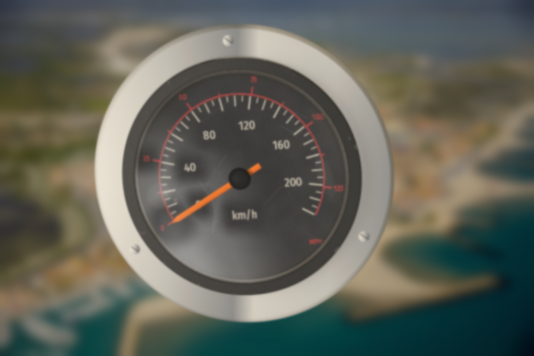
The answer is 0 km/h
